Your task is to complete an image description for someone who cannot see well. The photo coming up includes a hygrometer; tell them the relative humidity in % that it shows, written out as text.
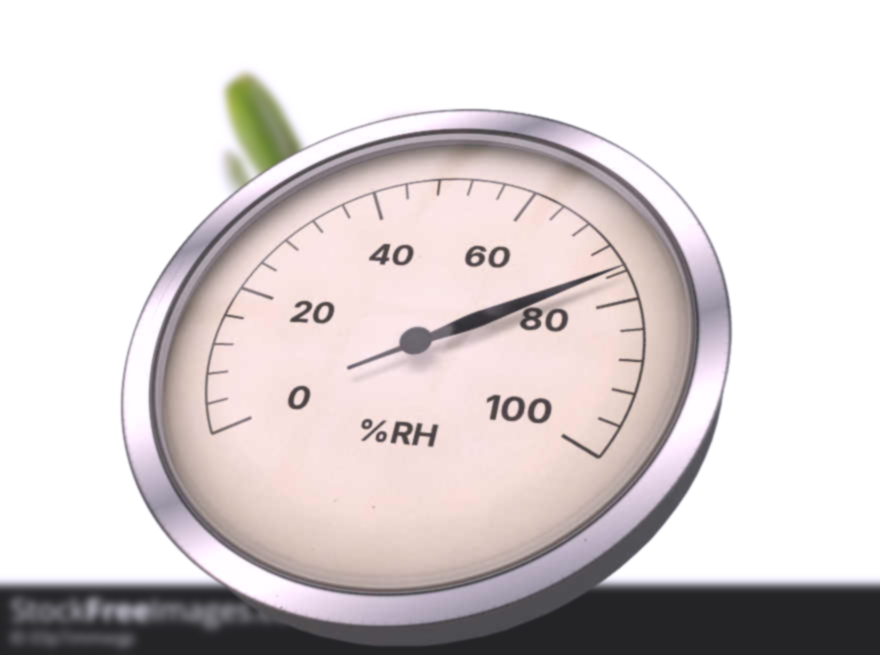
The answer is 76 %
